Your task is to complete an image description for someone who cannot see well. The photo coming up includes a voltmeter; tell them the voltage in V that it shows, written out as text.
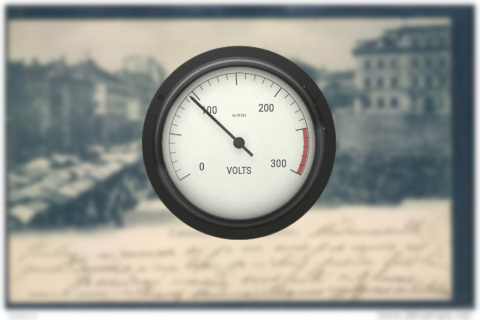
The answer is 95 V
